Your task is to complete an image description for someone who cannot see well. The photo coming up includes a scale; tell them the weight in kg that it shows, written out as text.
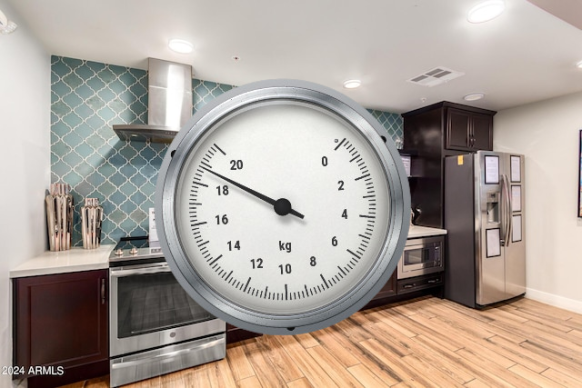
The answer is 18.8 kg
